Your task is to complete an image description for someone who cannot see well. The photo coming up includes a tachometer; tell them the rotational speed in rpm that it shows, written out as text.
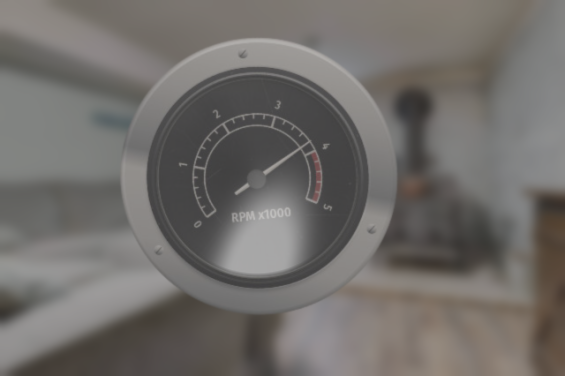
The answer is 3800 rpm
